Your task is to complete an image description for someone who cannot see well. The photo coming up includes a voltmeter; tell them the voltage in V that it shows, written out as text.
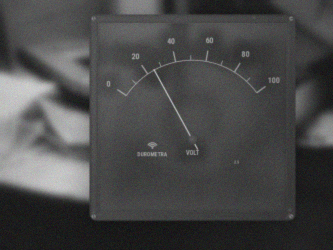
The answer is 25 V
